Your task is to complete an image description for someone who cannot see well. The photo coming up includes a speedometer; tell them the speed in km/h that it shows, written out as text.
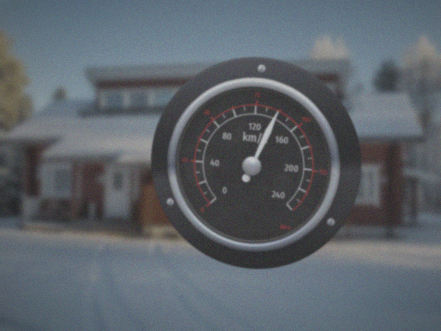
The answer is 140 km/h
